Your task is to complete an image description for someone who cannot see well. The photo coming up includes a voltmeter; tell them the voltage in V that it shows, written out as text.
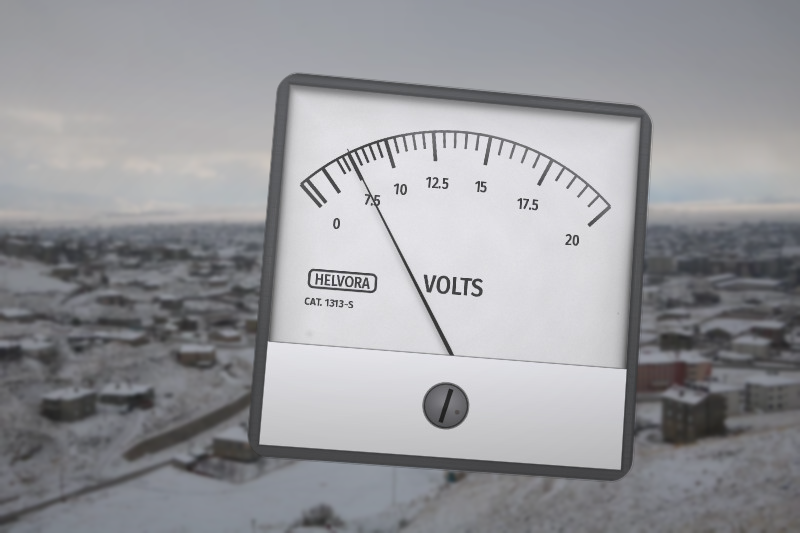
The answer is 7.5 V
